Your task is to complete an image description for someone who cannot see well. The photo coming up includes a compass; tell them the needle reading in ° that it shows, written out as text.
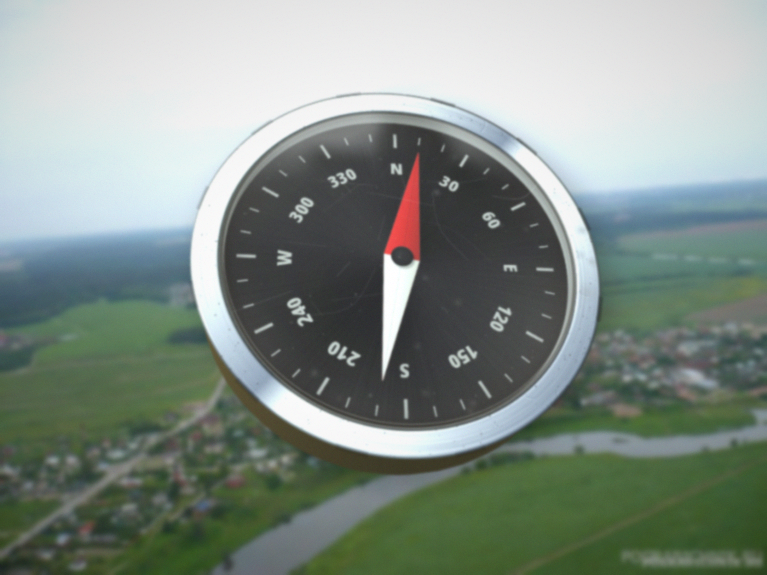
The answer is 10 °
